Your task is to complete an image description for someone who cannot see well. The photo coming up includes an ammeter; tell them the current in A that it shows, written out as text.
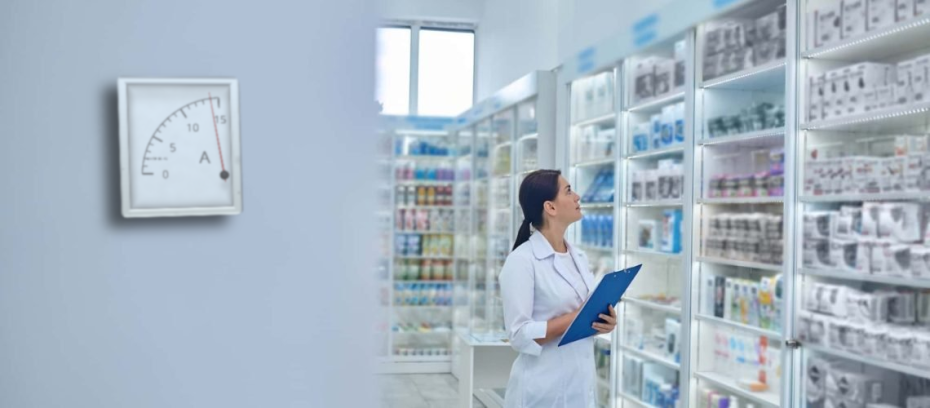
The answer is 14 A
